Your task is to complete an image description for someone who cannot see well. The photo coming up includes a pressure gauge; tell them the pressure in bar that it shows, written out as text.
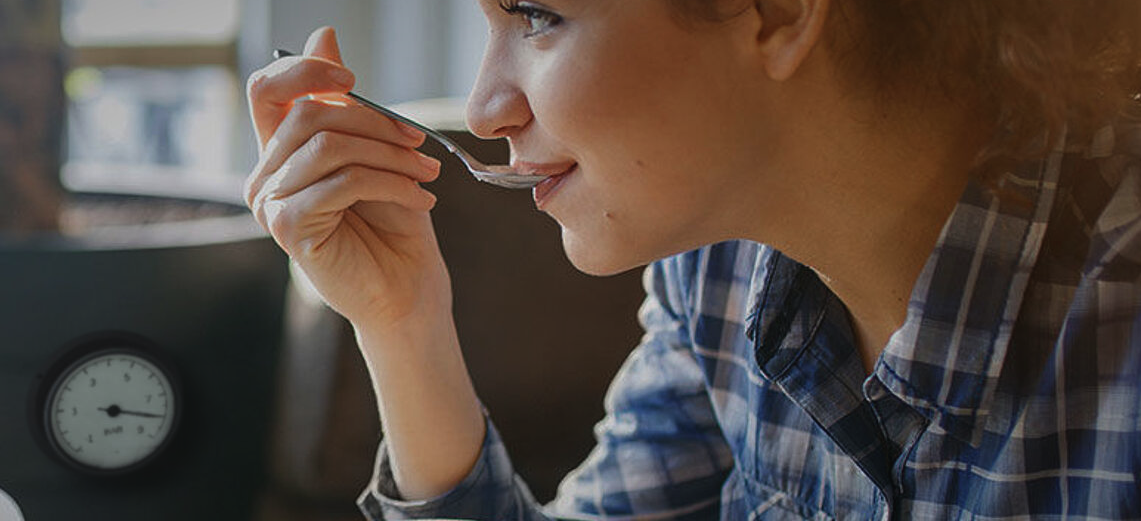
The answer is 8 bar
